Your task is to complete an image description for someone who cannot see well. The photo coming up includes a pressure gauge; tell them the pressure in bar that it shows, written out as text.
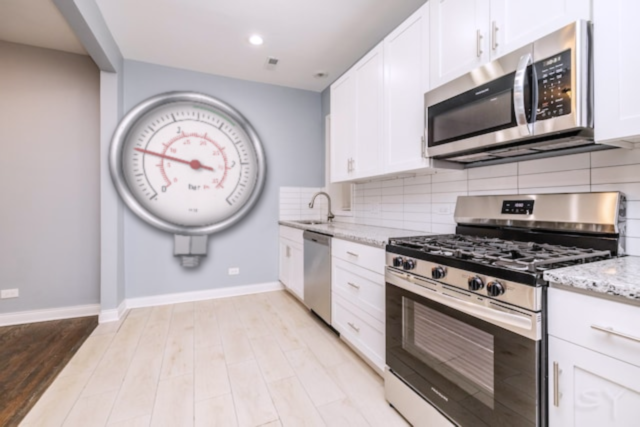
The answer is 0.5 bar
